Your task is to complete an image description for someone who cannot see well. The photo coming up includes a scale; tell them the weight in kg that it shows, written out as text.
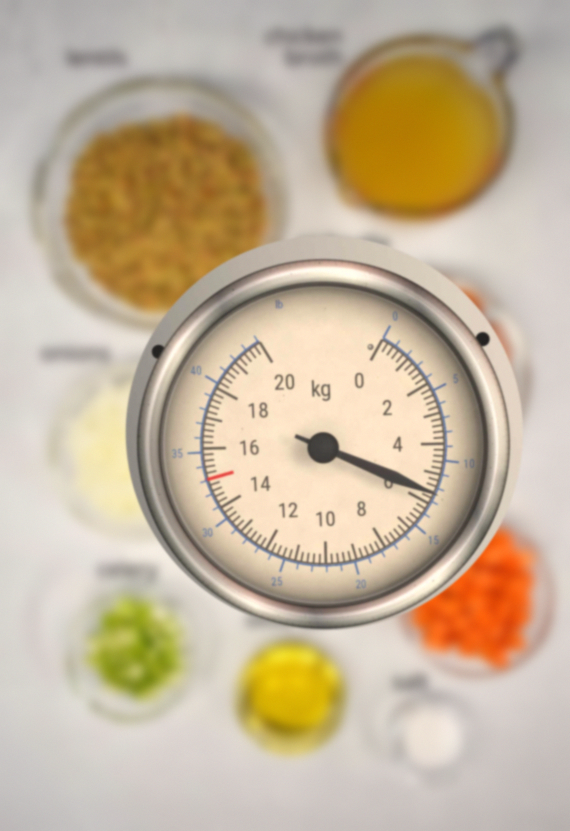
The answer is 5.6 kg
